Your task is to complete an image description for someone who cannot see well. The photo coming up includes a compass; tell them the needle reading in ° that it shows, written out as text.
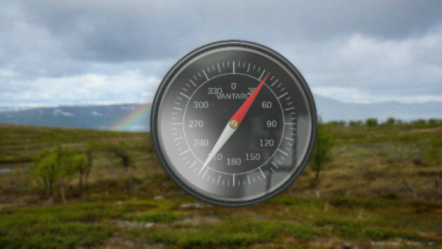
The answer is 35 °
